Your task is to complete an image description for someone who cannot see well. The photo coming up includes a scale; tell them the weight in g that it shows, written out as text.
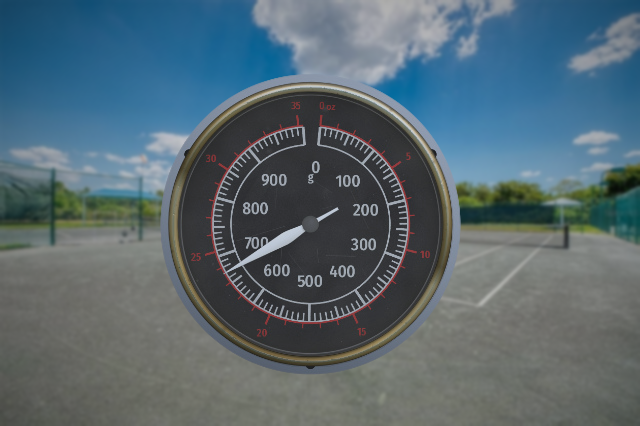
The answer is 670 g
